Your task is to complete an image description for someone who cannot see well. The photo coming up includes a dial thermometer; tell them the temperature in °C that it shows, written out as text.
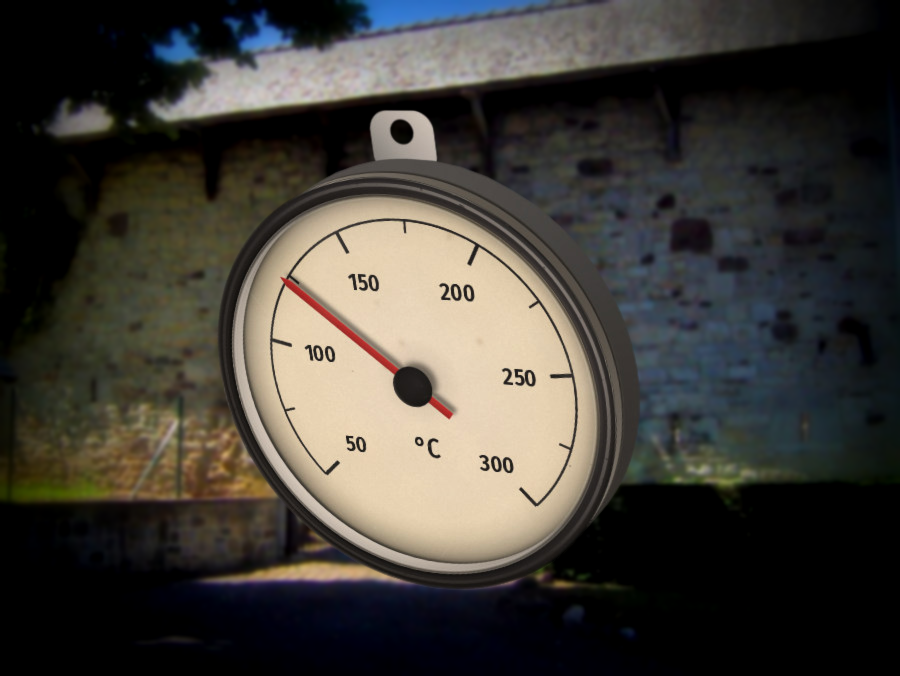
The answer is 125 °C
